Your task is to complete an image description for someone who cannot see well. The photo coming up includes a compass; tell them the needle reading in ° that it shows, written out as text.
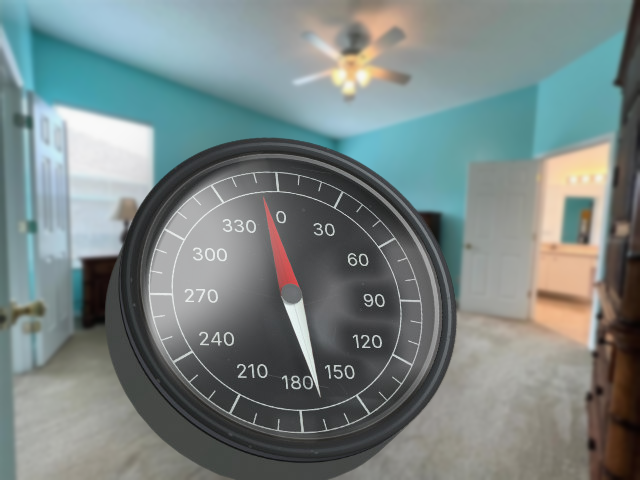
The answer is 350 °
